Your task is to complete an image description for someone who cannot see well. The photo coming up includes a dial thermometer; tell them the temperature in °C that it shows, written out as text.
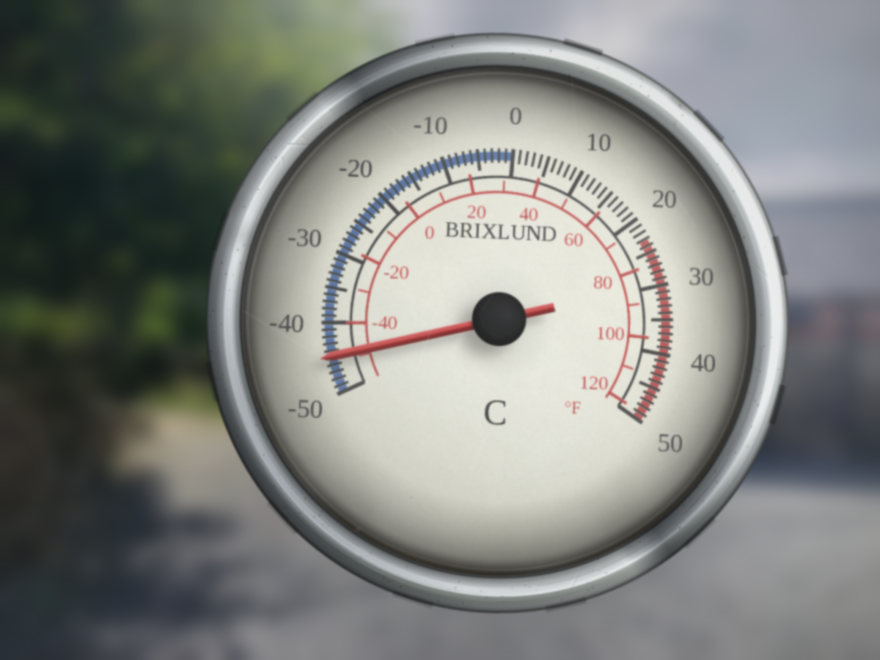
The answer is -45 °C
